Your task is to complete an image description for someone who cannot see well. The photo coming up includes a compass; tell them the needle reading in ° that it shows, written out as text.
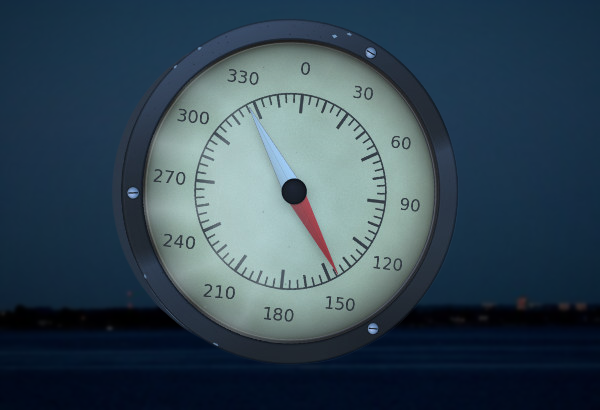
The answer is 145 °
